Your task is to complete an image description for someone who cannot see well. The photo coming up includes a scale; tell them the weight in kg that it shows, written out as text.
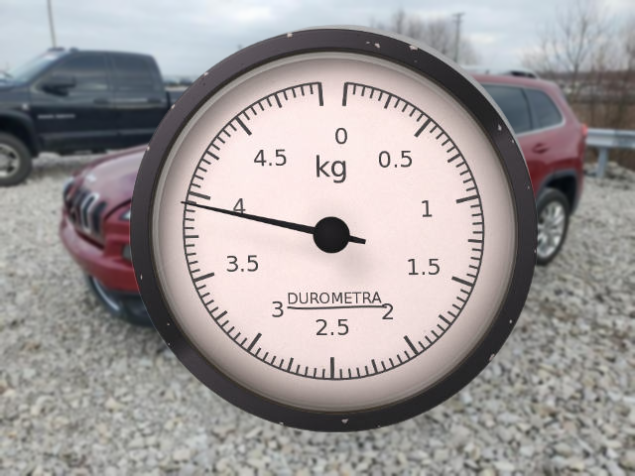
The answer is 3.95 kg
